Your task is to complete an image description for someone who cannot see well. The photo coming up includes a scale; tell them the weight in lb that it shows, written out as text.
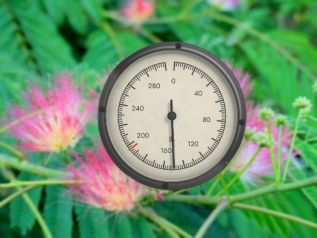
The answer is 150 lb
